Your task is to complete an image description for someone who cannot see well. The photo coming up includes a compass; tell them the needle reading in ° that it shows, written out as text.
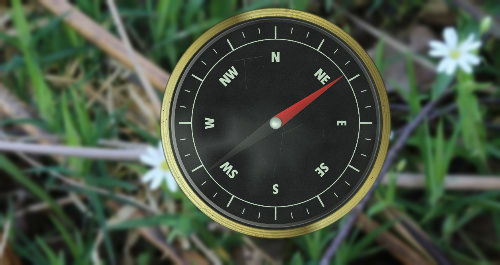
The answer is 55 °
